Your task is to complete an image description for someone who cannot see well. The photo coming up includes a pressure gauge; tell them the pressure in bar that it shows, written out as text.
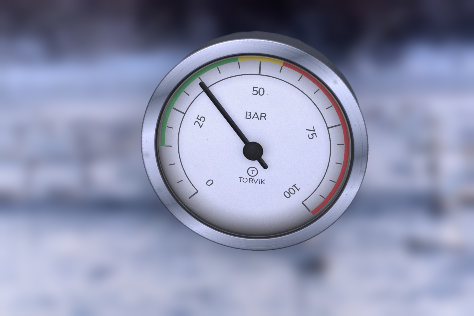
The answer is 35 bar
